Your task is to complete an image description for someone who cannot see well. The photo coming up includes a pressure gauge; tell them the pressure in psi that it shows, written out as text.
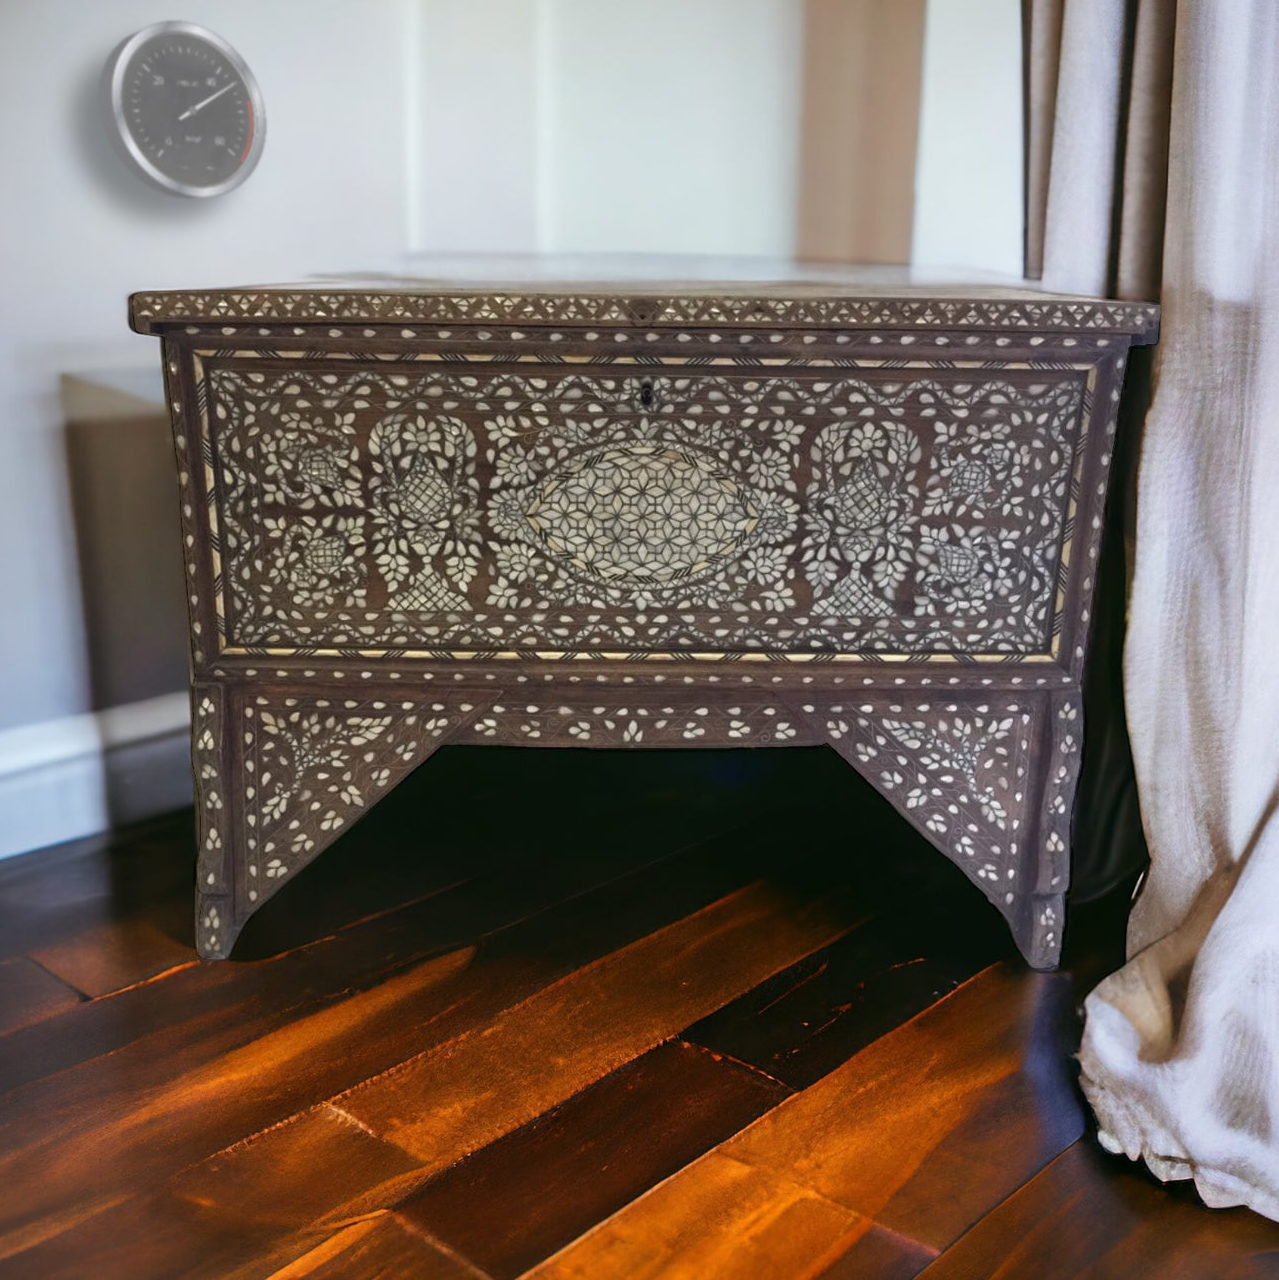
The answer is 44 psi
